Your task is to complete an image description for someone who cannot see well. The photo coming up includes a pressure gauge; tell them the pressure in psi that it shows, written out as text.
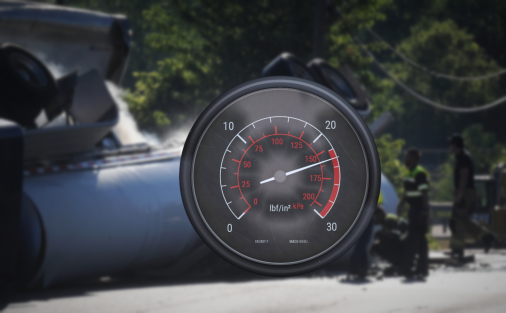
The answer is 23 psi
